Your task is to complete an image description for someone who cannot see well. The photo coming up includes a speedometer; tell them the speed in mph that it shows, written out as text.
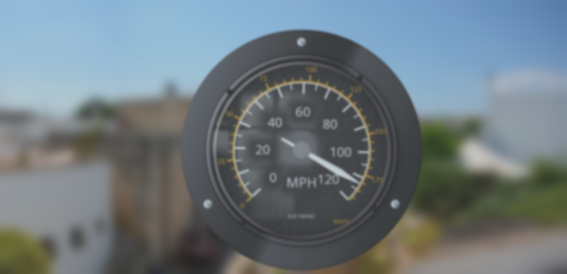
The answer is 112.5 mph
